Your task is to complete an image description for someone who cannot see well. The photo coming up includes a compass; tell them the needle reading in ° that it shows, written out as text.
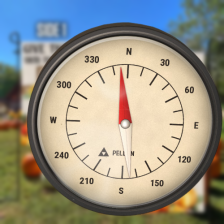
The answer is 352.5 °
